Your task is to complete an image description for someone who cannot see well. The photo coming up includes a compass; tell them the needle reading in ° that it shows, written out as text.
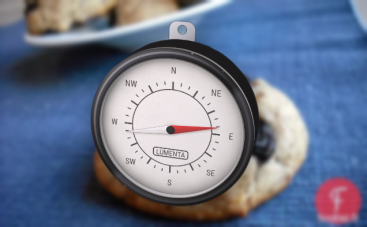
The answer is 80 °
